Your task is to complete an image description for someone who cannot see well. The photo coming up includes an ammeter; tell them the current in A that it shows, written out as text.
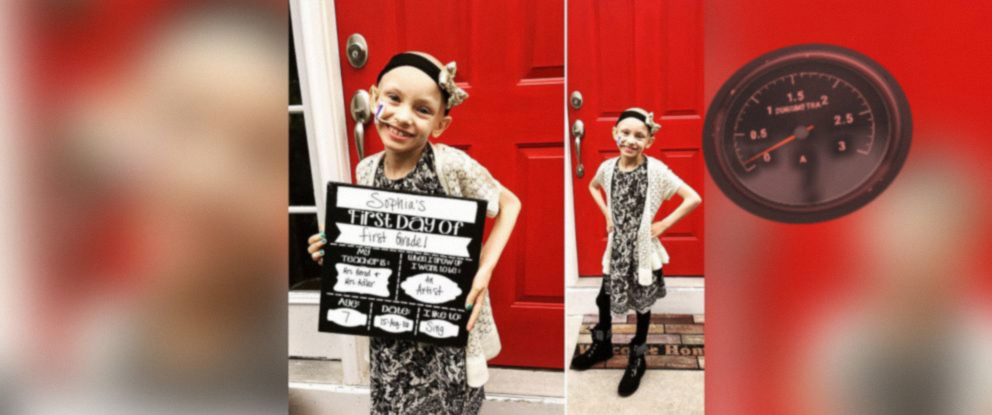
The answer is 0.1 A
